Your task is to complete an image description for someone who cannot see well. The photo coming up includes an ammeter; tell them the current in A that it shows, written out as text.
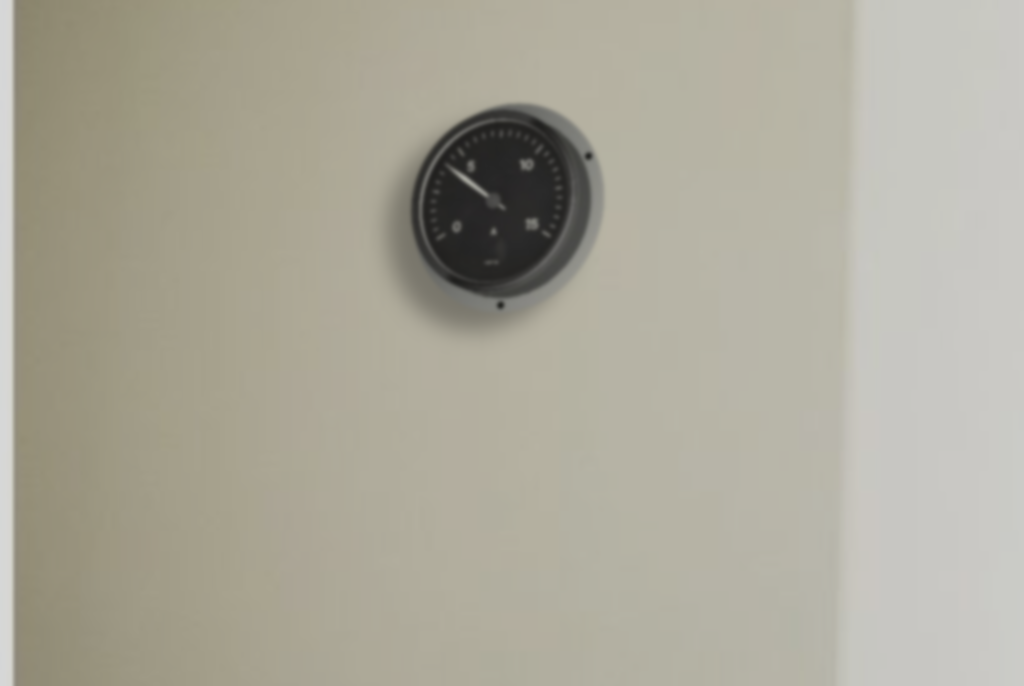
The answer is 4 A
